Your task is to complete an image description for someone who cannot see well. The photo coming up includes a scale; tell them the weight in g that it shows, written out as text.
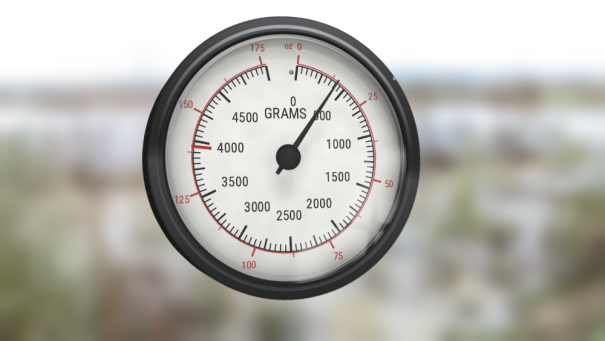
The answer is 400 g
